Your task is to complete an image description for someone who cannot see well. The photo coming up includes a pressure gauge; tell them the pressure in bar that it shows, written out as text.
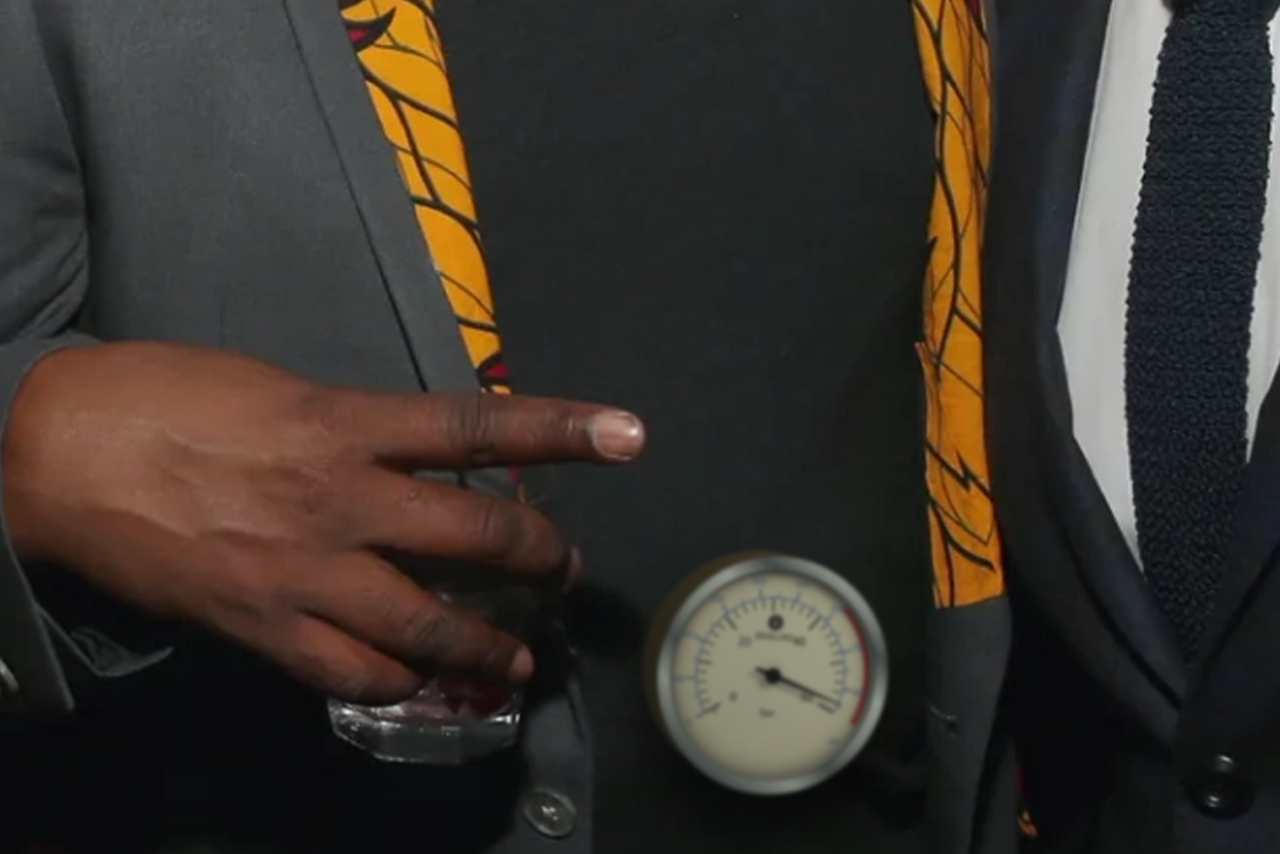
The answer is 58 bar
